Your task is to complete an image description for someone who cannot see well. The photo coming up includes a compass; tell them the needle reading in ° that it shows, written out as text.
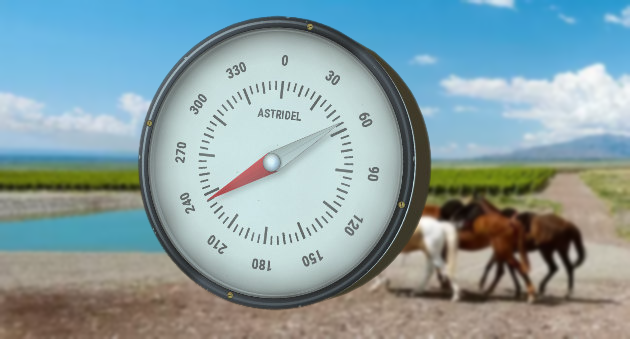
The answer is 235 °
